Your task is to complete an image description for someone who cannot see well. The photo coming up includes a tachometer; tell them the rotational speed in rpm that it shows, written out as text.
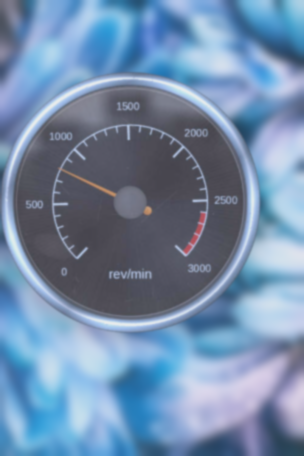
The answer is 800 rpm
